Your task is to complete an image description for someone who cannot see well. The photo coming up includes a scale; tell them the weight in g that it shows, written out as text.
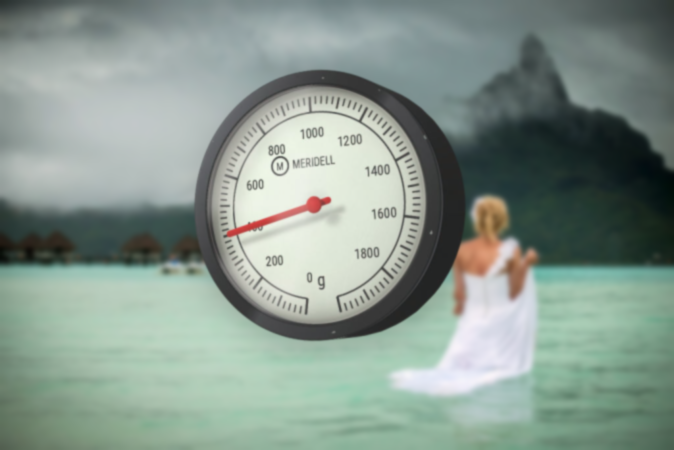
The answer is 400 g
